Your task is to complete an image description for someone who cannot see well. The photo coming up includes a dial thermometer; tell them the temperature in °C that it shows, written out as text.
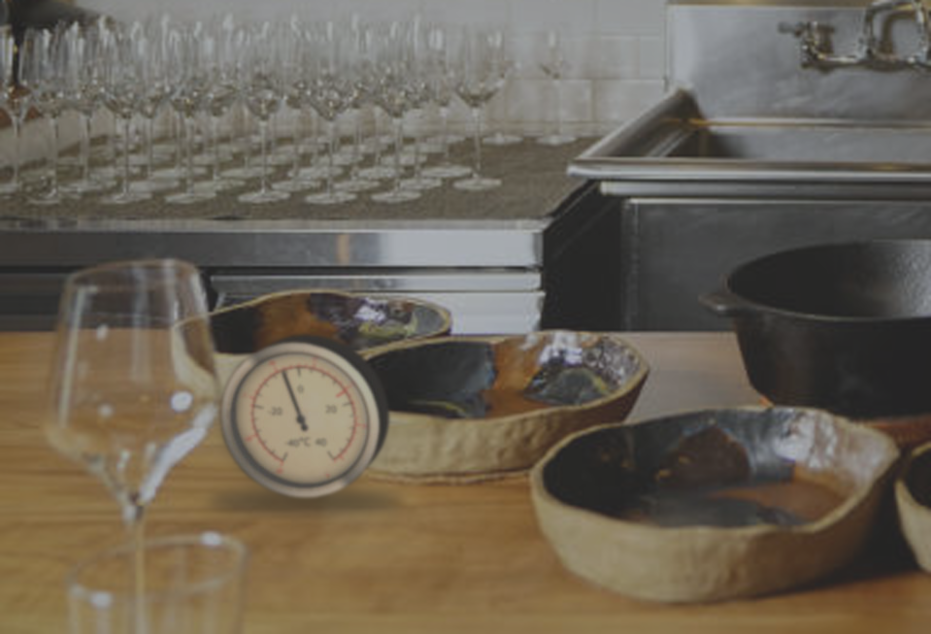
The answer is -4 °C
